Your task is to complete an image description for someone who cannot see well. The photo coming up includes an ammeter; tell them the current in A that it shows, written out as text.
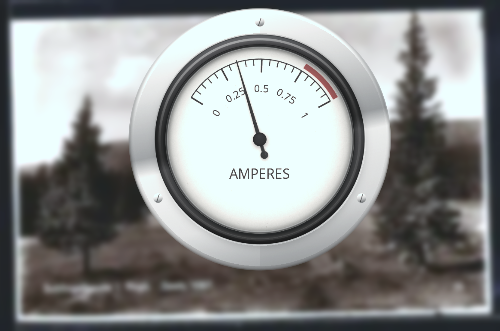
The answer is 0.35 A
